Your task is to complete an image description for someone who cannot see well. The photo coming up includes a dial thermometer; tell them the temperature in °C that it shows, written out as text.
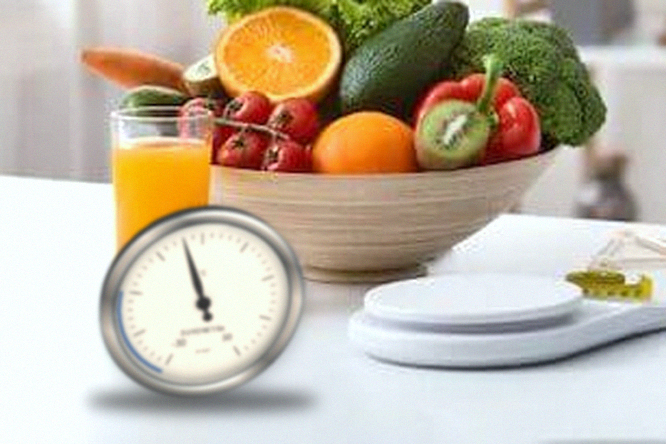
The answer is 6 °C
